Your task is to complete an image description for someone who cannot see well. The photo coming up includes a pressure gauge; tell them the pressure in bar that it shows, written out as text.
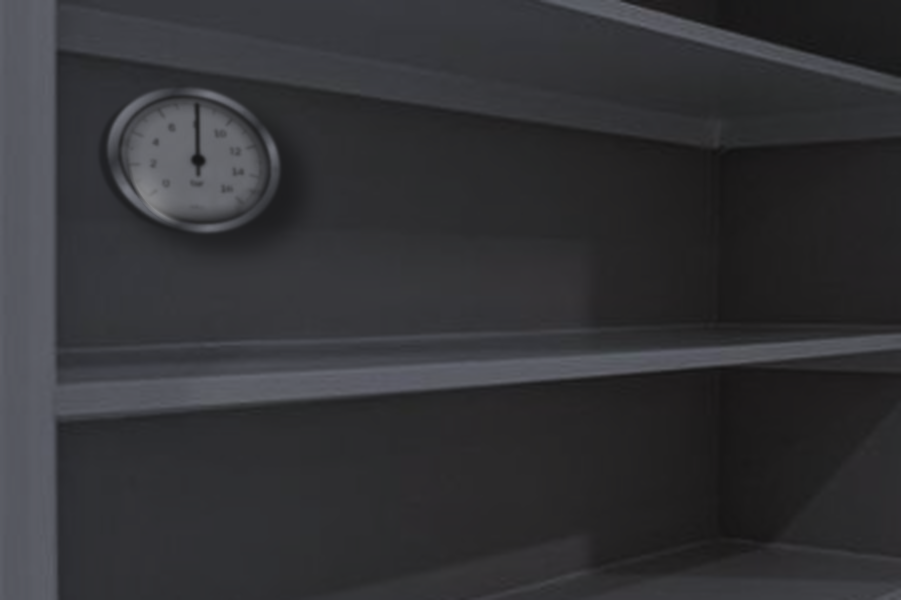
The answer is 8 bar
